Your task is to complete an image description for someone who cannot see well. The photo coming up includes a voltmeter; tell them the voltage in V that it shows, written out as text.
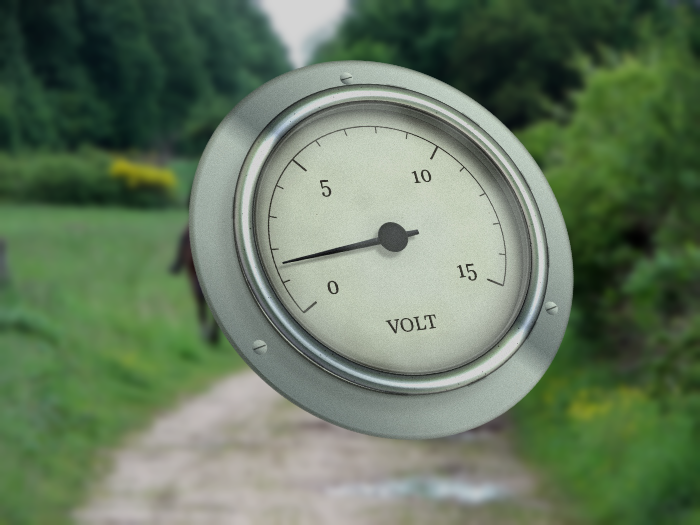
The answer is 1.5 V
